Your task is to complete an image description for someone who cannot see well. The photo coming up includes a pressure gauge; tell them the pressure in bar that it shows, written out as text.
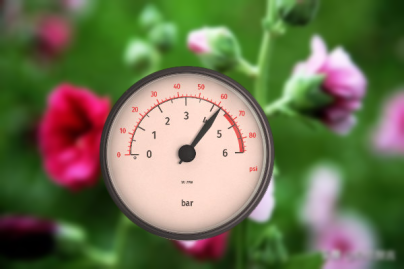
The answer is 4.25 bar
